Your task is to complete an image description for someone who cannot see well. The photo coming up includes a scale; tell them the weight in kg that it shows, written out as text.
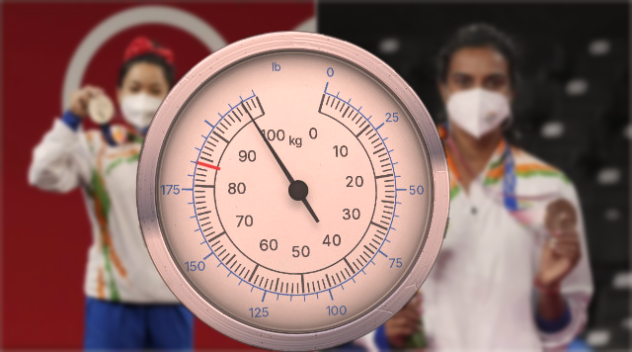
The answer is 97 kg
